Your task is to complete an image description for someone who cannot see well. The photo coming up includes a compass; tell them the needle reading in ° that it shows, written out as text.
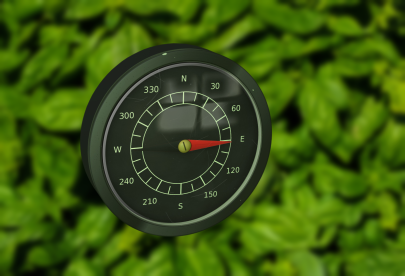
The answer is 90 °
